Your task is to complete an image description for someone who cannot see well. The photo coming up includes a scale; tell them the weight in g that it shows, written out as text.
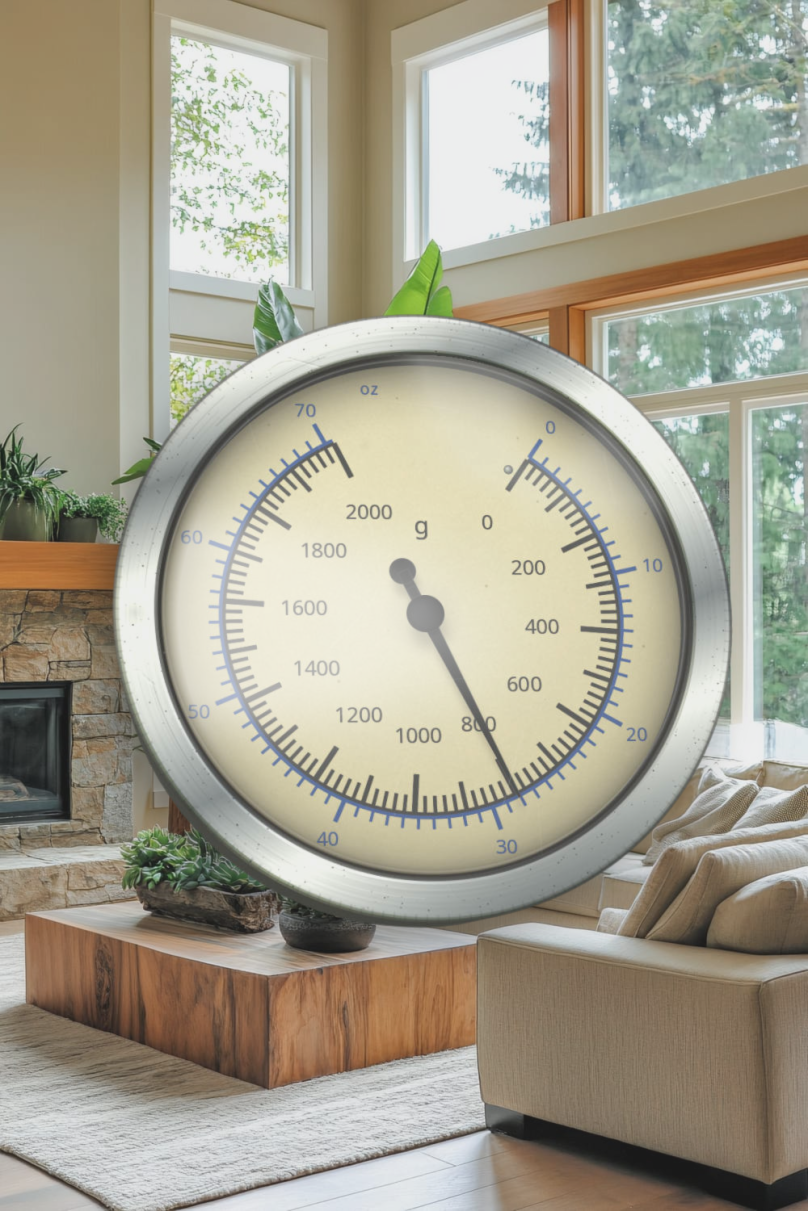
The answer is 800 g
